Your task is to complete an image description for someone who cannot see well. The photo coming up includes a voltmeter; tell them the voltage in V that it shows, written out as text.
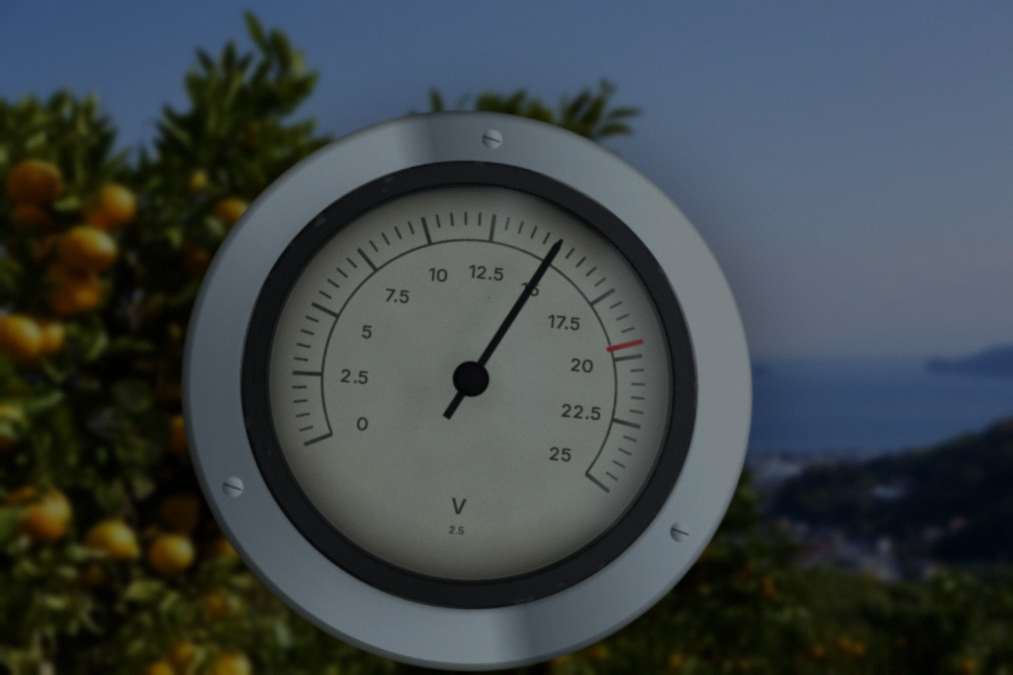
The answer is 15 V
